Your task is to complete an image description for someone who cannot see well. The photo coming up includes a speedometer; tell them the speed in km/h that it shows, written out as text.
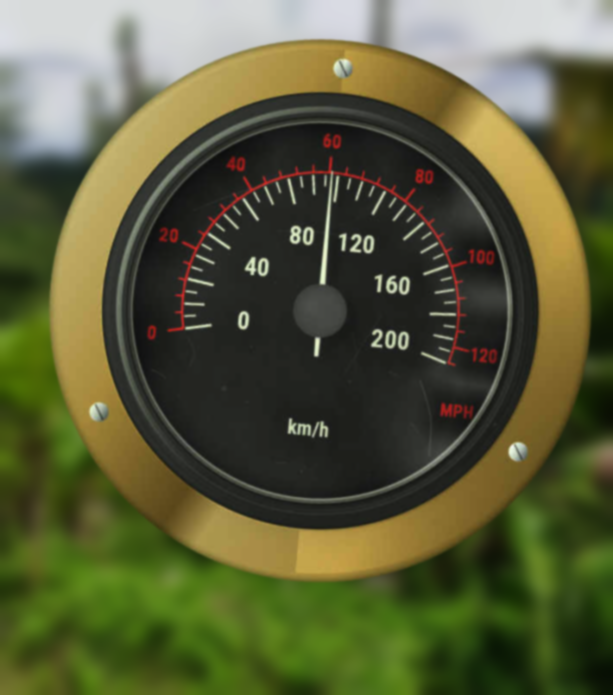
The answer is 97.5 km/h
